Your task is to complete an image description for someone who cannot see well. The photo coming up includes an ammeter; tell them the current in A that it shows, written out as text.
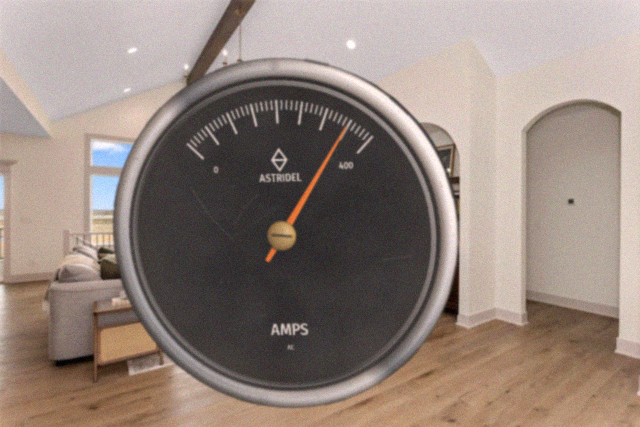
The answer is 350 A
